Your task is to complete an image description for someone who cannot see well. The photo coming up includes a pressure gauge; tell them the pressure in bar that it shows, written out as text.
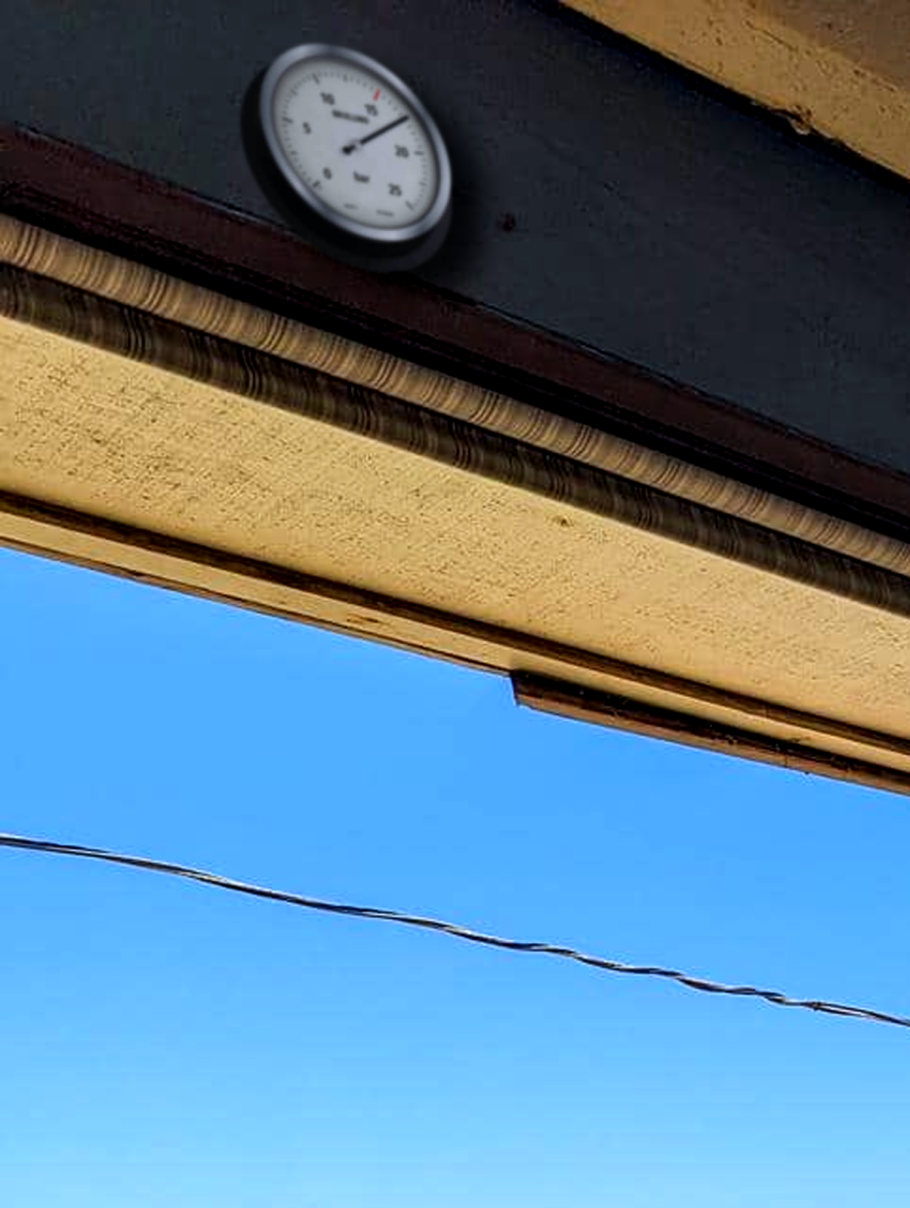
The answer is 17.5 bar
